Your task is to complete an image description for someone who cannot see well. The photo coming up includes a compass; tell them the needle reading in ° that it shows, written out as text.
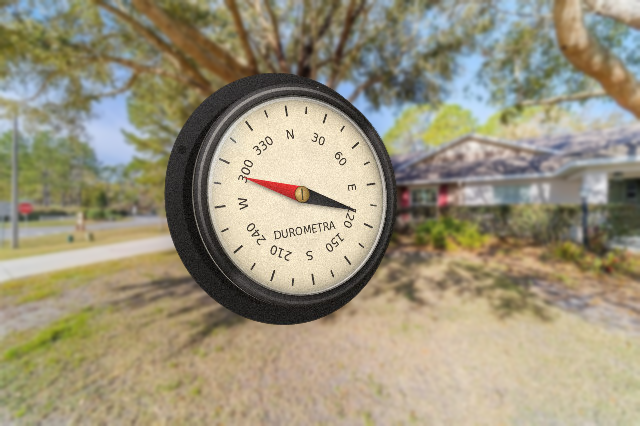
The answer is 292.5 °
